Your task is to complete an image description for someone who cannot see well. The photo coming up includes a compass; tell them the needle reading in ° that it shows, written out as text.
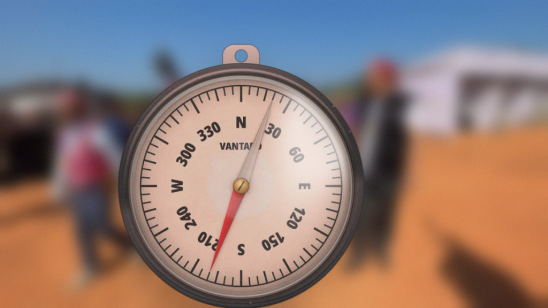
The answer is 200 °
